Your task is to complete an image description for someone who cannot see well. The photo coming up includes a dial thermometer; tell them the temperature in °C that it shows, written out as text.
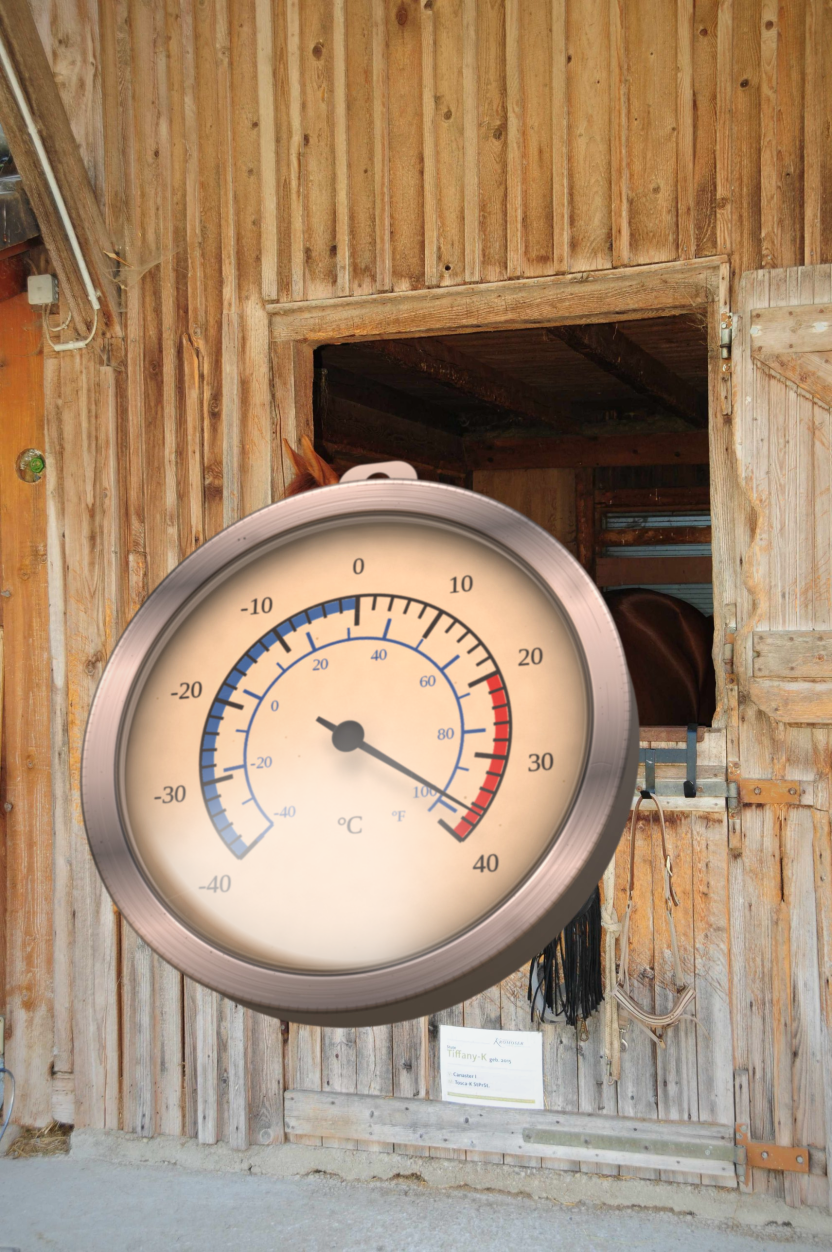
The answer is 37 °C
